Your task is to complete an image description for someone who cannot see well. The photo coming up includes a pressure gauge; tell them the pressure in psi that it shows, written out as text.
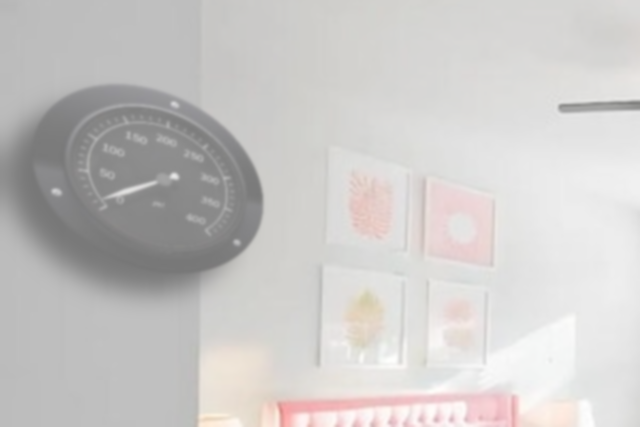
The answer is 10 psi
